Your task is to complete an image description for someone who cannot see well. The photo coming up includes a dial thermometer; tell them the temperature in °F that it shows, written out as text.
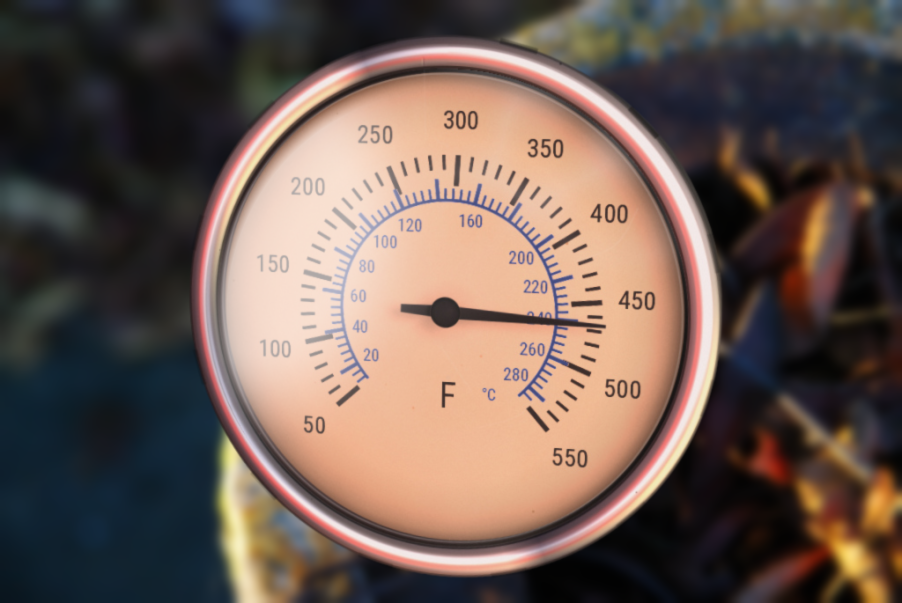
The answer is 465 °F
